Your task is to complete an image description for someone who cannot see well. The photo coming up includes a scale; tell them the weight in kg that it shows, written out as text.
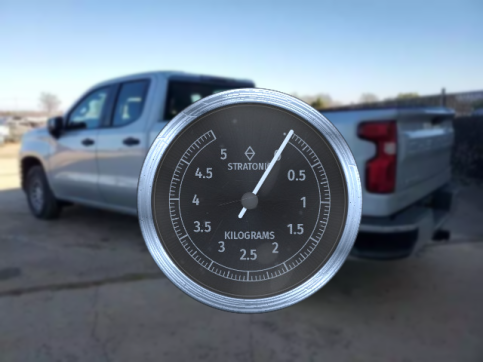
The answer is 0 kg
